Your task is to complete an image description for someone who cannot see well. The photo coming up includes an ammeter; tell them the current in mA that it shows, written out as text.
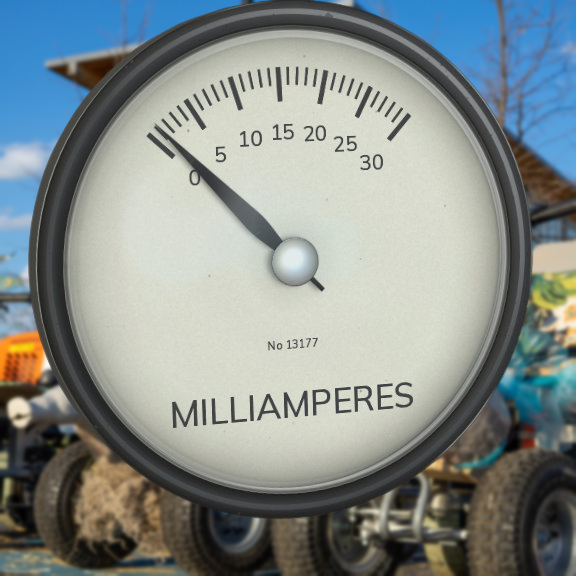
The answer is 1 mA
